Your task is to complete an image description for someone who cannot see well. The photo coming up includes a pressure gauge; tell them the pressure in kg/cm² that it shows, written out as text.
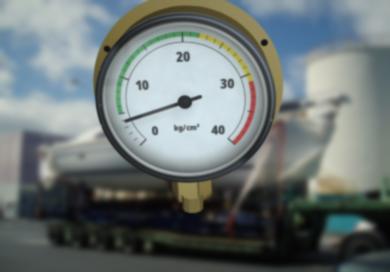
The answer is 4 kg/cm²
